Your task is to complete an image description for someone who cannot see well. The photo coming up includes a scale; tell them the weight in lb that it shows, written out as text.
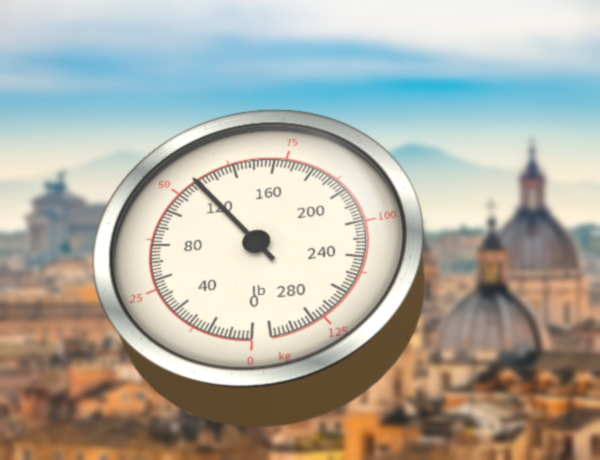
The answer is 120 lb
